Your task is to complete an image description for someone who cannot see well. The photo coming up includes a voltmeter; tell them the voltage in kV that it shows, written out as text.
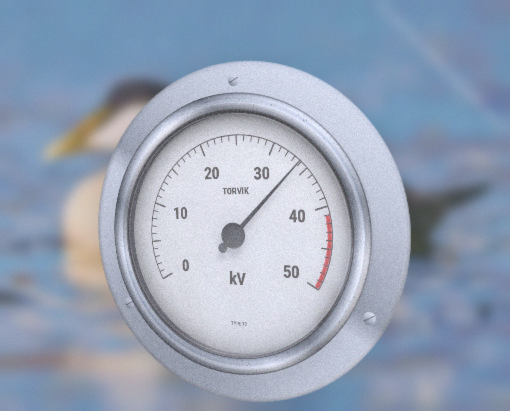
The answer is 34 kV
